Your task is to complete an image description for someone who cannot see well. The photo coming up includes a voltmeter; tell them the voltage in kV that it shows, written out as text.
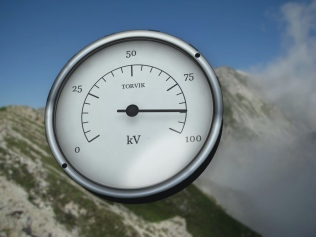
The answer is 90 kV
